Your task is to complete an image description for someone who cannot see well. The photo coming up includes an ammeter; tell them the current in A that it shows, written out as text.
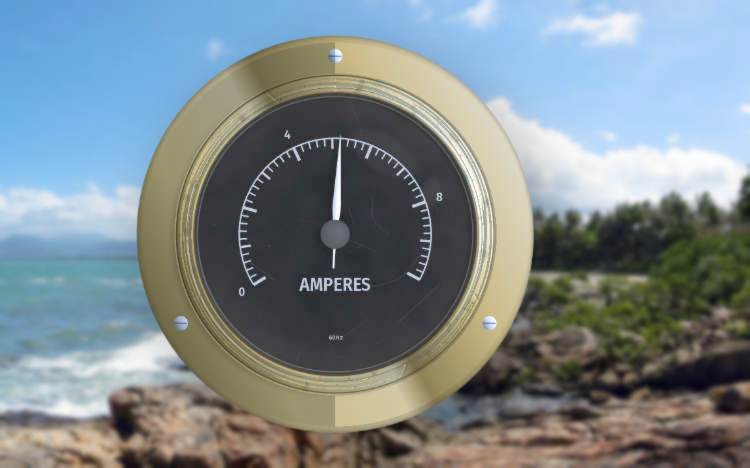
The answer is 5.2 A
